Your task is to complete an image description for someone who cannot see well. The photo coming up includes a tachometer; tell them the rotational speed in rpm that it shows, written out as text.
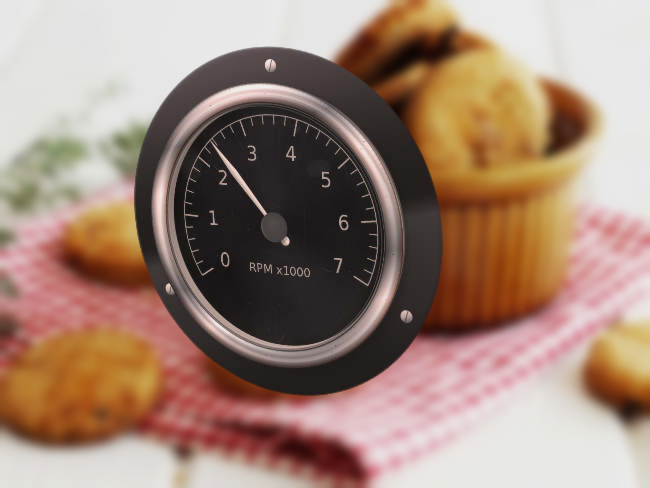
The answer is 2400 rpm
